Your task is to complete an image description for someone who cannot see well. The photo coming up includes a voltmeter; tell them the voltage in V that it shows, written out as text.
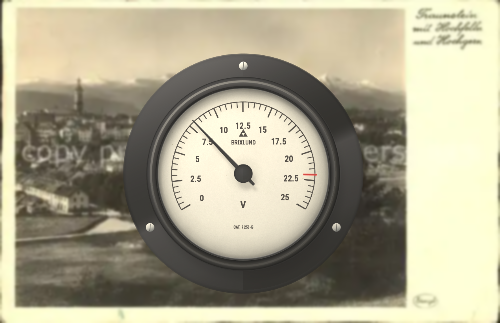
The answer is 8 V
